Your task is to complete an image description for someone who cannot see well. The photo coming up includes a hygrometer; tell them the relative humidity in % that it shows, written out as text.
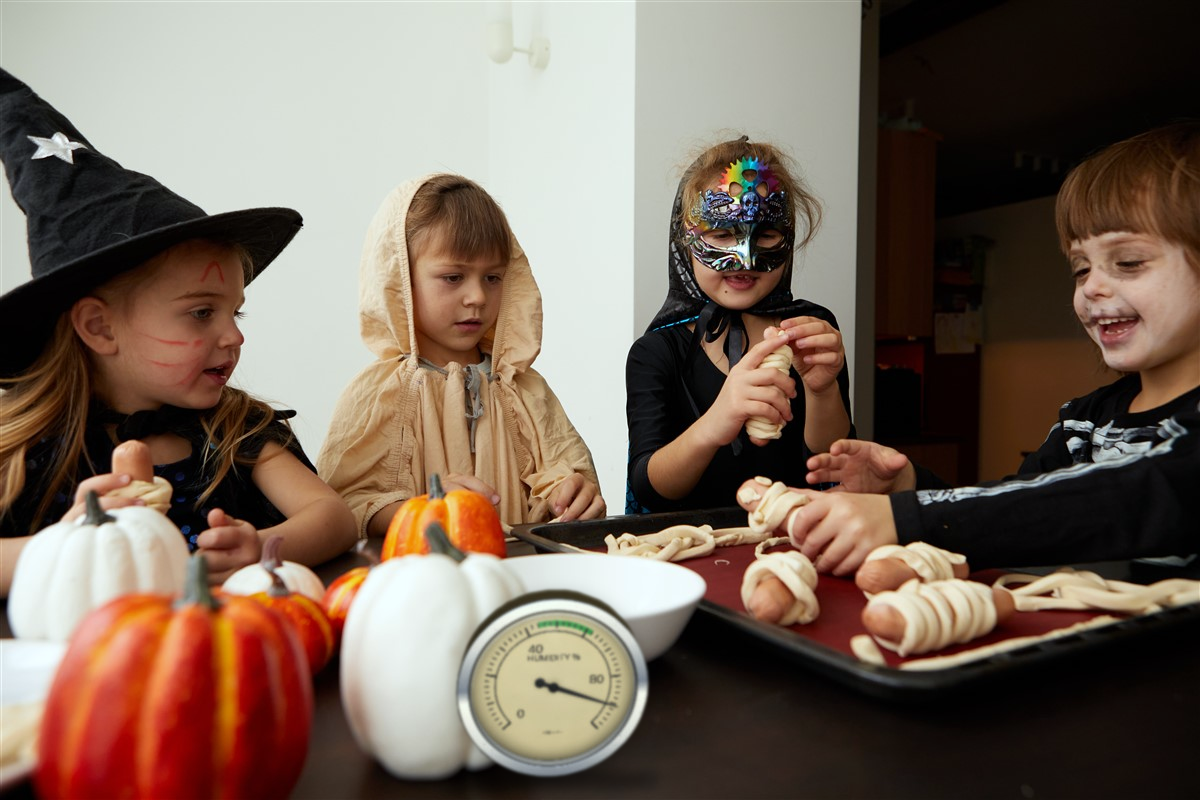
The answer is 90 %
